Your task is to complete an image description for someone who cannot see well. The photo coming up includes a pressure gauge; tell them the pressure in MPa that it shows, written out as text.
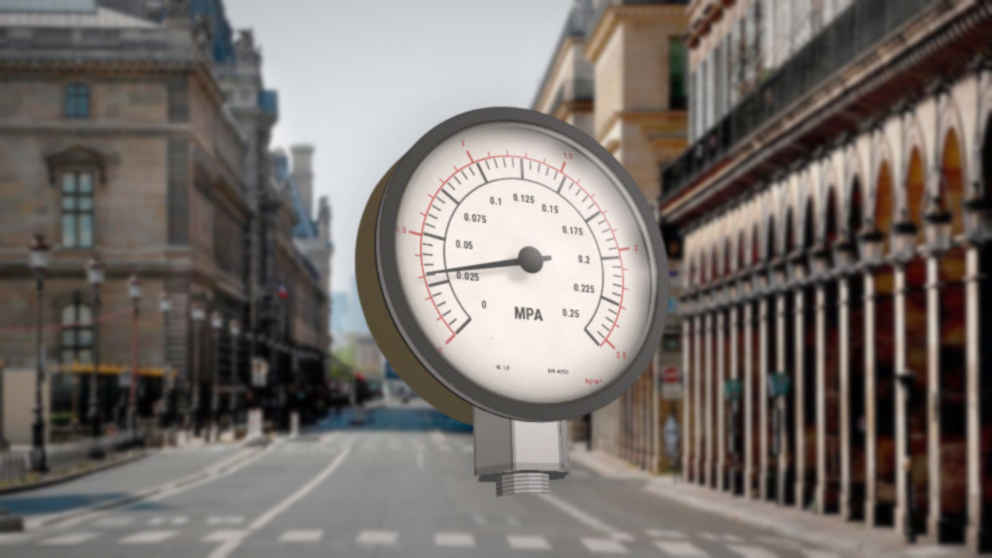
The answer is 0.03 MPa
